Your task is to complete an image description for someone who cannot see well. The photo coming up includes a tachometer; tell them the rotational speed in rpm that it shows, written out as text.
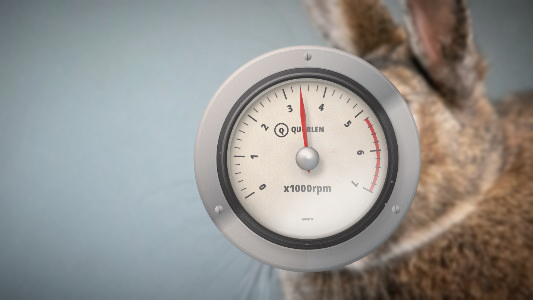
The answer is 3400 rpm
